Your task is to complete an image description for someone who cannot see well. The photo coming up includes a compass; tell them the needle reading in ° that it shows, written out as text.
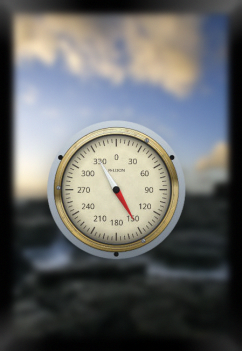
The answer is 150 °
